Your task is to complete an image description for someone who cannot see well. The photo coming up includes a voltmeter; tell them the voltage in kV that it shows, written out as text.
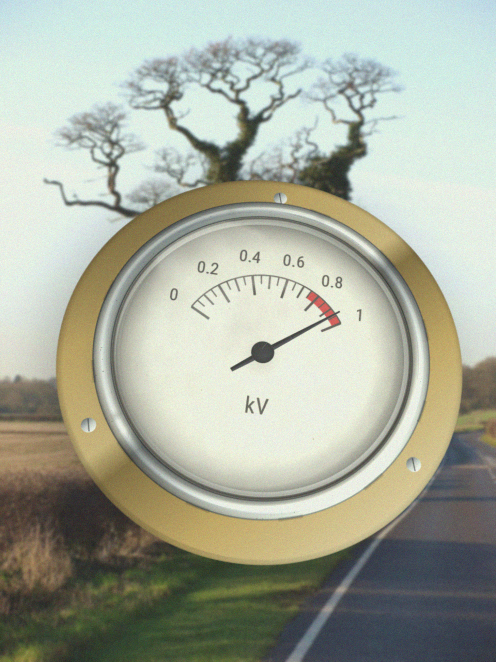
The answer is 0.95 kV
